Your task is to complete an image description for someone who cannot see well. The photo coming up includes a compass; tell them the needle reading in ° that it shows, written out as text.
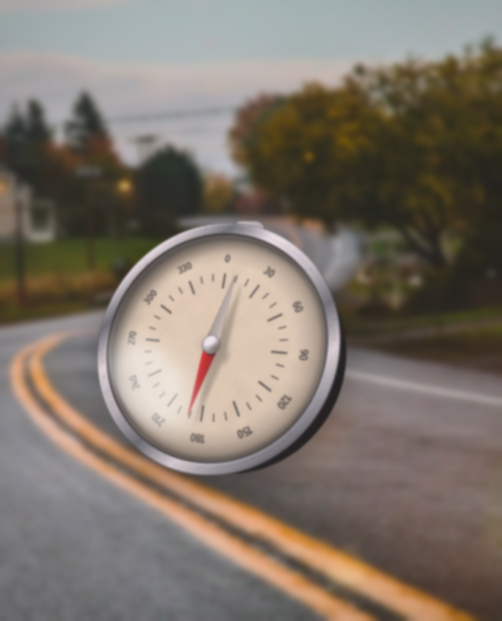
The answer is 190 °
